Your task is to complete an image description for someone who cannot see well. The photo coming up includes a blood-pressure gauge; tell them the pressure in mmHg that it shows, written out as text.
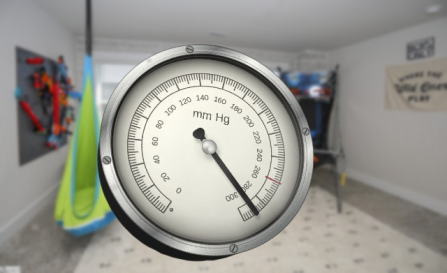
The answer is 290 mmHg
